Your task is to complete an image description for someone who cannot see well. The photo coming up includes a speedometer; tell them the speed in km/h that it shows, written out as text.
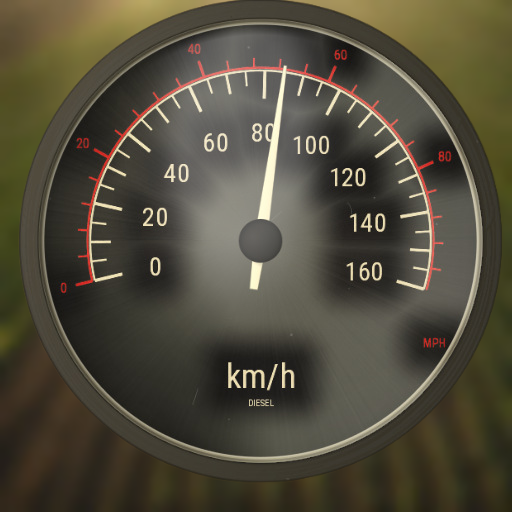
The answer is 85 km/h
